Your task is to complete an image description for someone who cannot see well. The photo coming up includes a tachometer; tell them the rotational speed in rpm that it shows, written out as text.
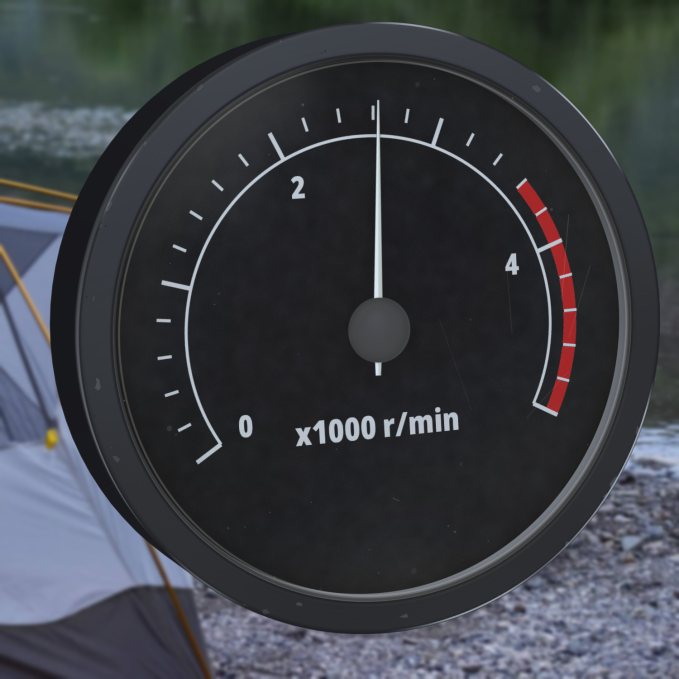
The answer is 2600 rpm
